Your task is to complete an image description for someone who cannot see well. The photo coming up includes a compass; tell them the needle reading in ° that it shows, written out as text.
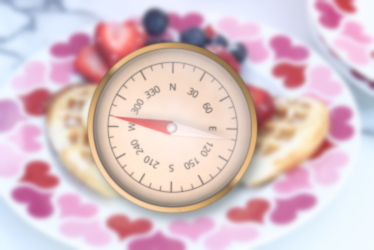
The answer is 280 °
